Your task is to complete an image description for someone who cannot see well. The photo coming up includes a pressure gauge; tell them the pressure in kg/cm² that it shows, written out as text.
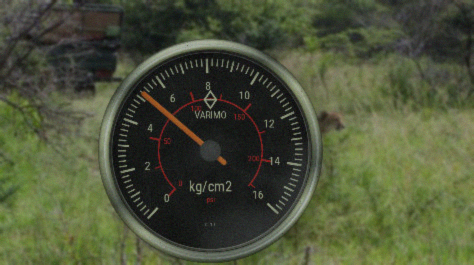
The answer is 5.2 kg/cm²
